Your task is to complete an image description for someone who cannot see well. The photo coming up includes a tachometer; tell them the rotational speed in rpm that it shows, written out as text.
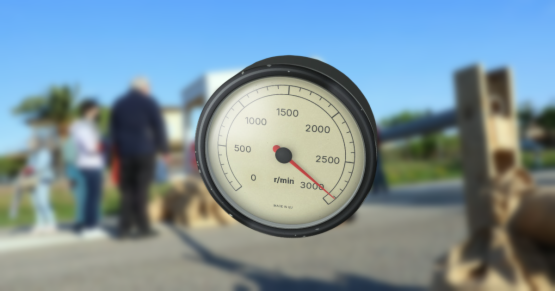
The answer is 2900 rpm
